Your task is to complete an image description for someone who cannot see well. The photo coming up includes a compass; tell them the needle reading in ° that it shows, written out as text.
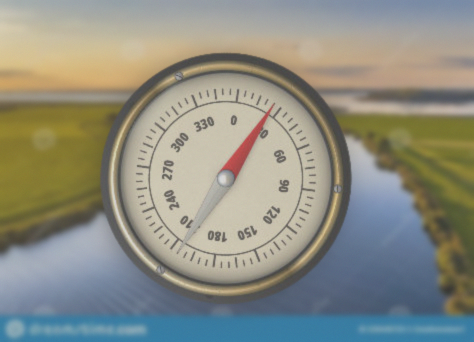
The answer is 25 °
